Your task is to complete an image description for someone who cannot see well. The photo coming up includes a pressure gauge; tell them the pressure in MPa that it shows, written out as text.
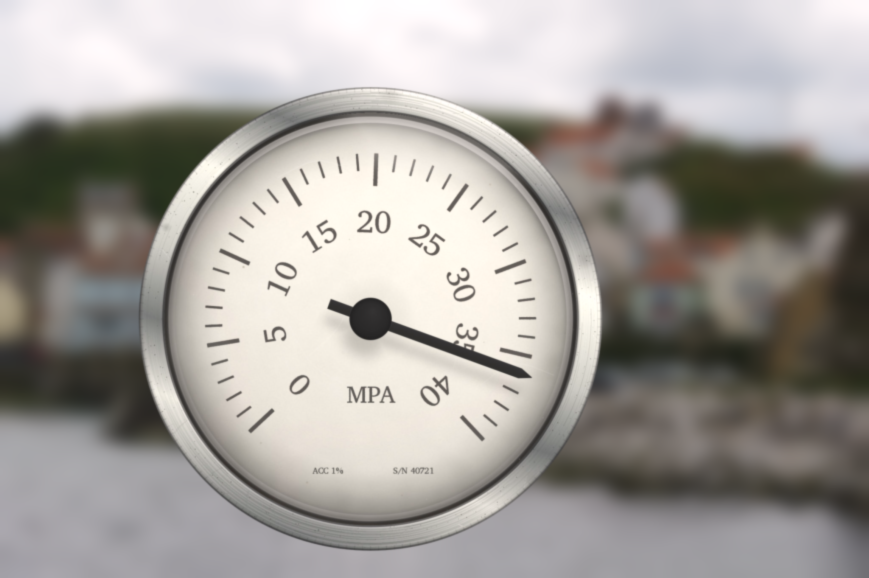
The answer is 36 MPa
